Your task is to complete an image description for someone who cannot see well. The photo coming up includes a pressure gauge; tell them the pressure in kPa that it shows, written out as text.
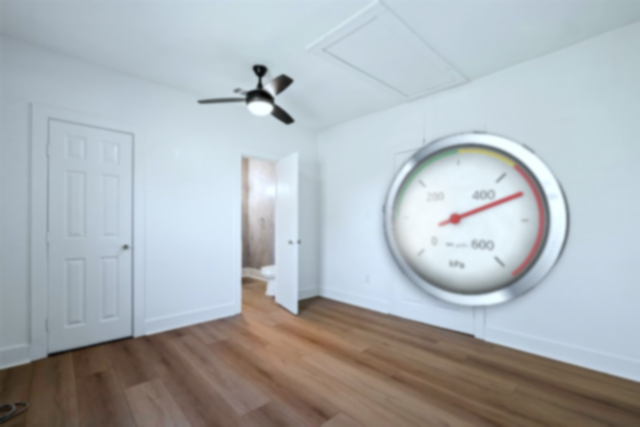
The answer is 450 kPa
